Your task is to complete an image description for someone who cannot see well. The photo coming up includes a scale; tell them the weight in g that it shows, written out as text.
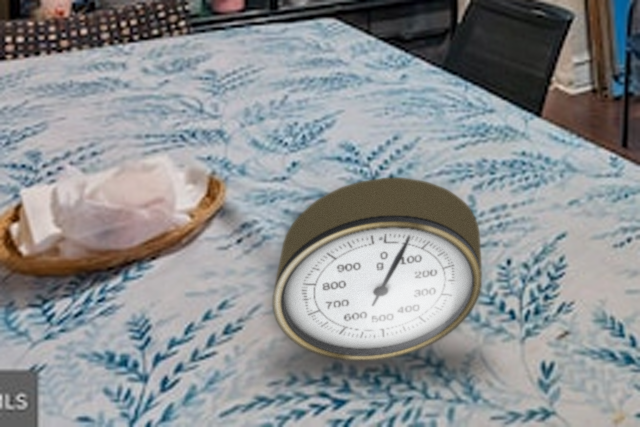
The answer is 50 g
